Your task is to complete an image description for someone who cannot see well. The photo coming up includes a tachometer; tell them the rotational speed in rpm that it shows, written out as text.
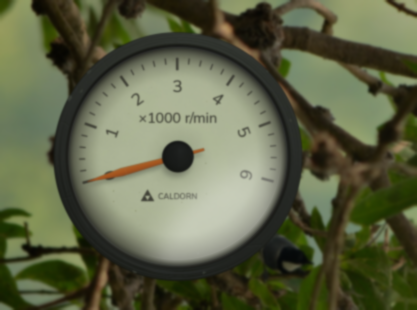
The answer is 0 rpm
